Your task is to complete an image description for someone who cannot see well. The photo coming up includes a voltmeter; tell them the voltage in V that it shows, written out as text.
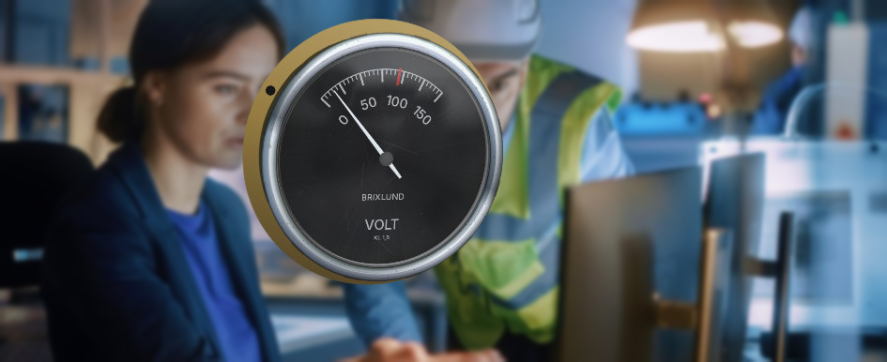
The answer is 15 V
